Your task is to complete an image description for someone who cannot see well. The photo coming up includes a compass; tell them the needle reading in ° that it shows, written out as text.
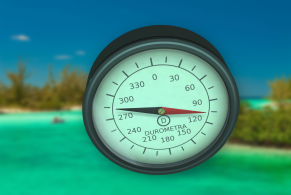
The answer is 105 °
